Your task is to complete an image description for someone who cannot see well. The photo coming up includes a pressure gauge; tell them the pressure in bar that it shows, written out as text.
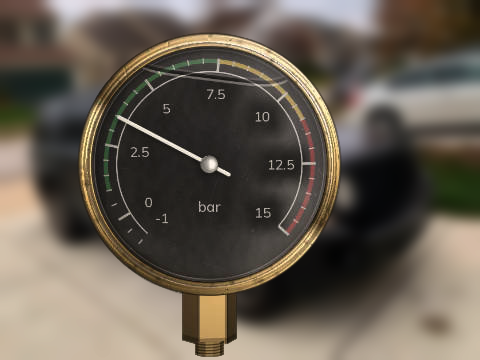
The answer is 3.5 bar
